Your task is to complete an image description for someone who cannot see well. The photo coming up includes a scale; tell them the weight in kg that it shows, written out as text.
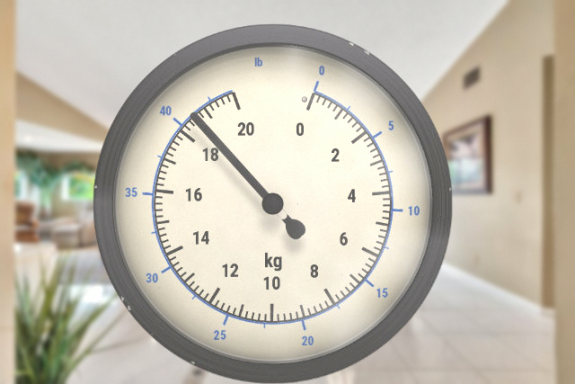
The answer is 18.6 kg
